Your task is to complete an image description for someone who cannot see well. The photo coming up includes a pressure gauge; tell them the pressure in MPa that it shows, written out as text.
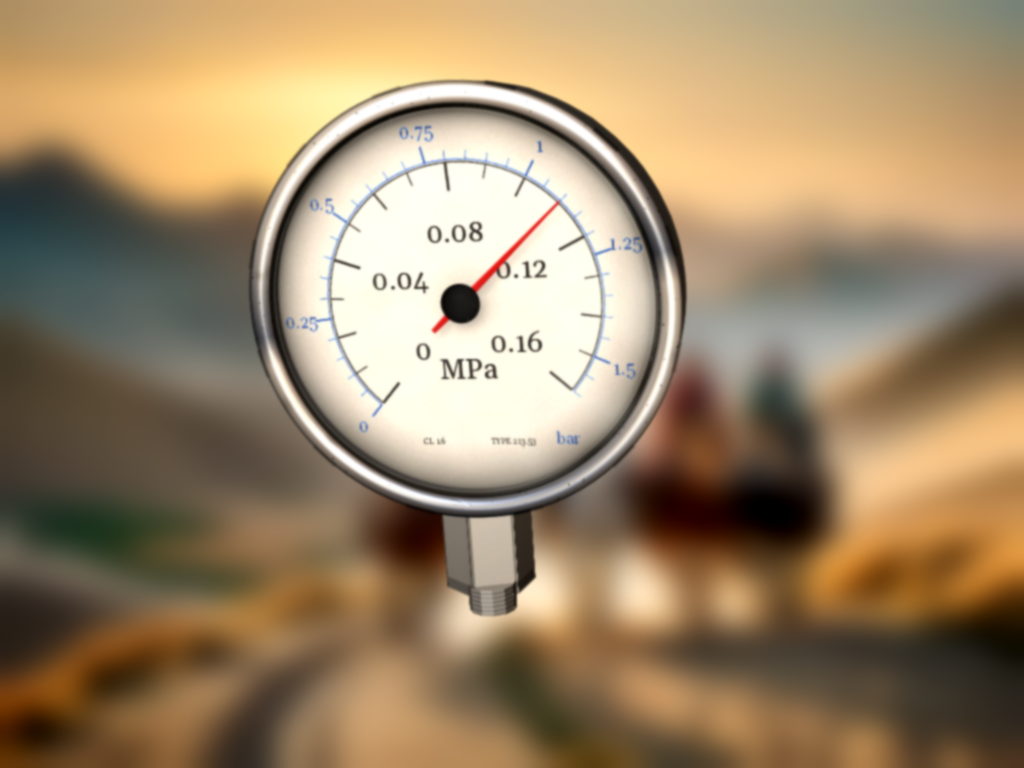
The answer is 0.11 MPa
